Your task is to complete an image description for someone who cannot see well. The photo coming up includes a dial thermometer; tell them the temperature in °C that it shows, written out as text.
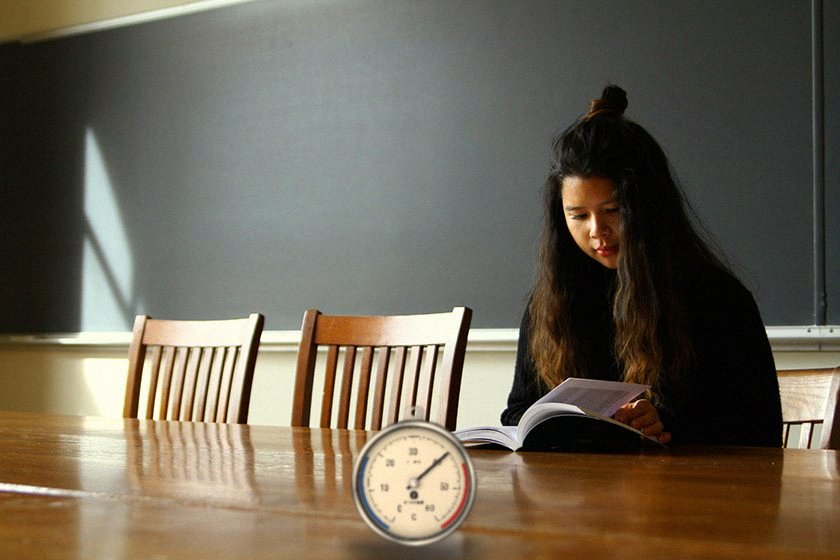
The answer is 40 °C
